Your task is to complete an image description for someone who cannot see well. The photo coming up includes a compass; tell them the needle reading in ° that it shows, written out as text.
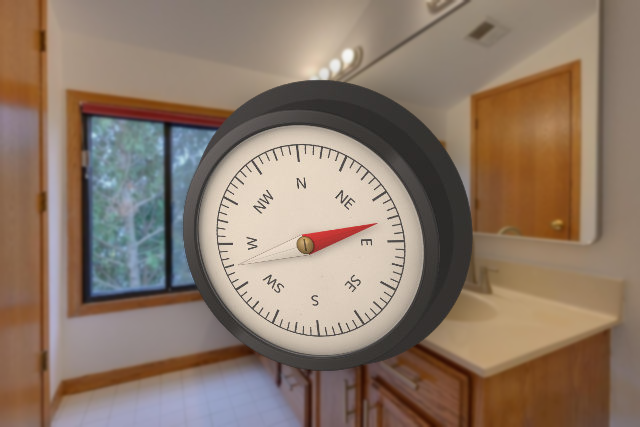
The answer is 75 °
